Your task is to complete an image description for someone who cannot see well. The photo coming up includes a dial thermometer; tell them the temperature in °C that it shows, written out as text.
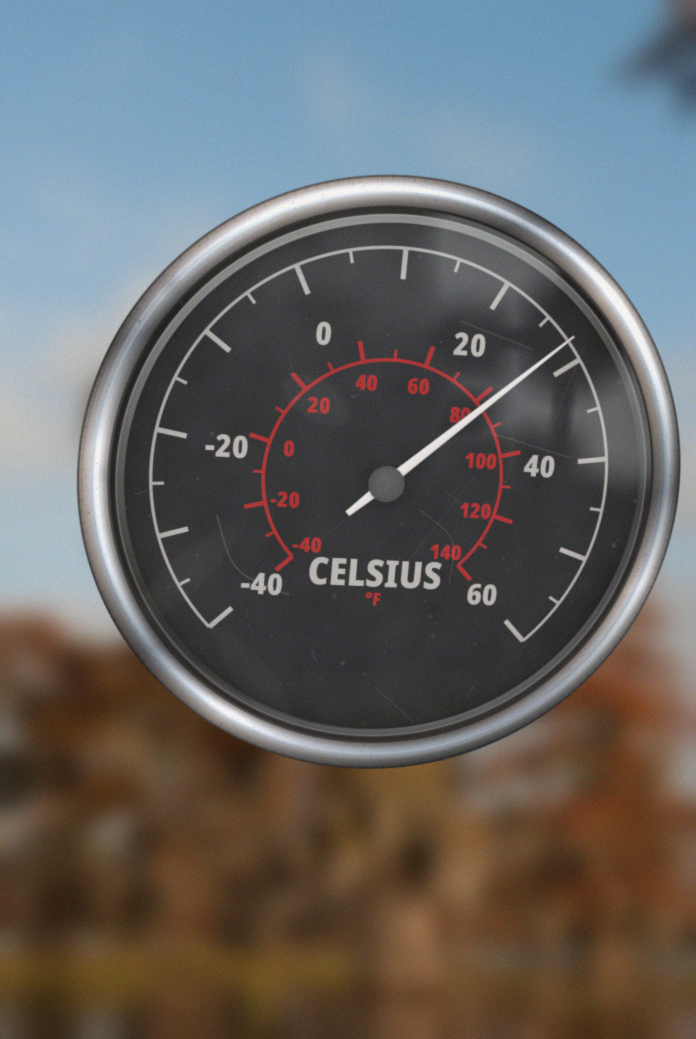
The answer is 27.5 °C
